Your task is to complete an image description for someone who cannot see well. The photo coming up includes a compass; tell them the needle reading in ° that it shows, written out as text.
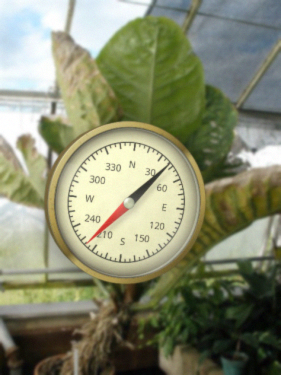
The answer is 220 °
